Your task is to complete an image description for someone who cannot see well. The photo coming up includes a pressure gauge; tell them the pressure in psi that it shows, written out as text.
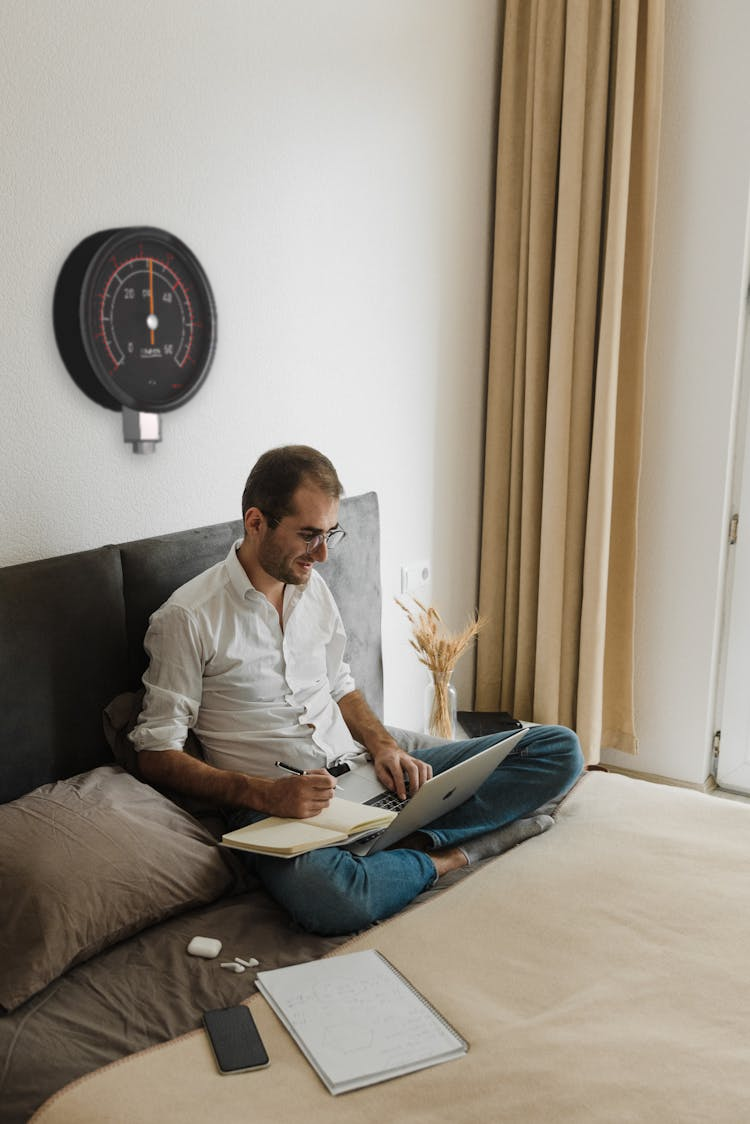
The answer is 30 psi
